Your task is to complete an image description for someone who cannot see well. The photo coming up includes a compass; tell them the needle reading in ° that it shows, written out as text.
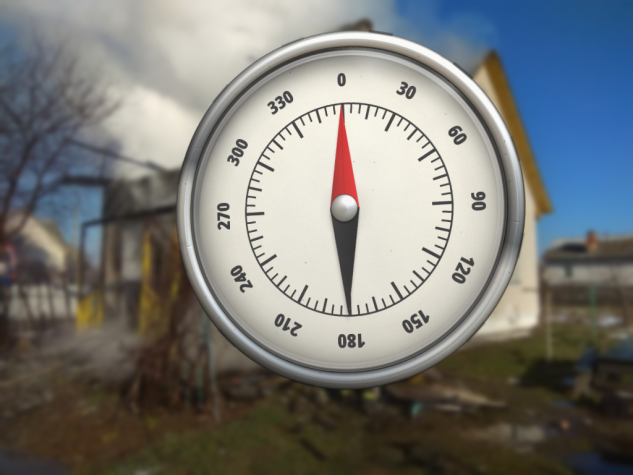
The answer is 0 °
